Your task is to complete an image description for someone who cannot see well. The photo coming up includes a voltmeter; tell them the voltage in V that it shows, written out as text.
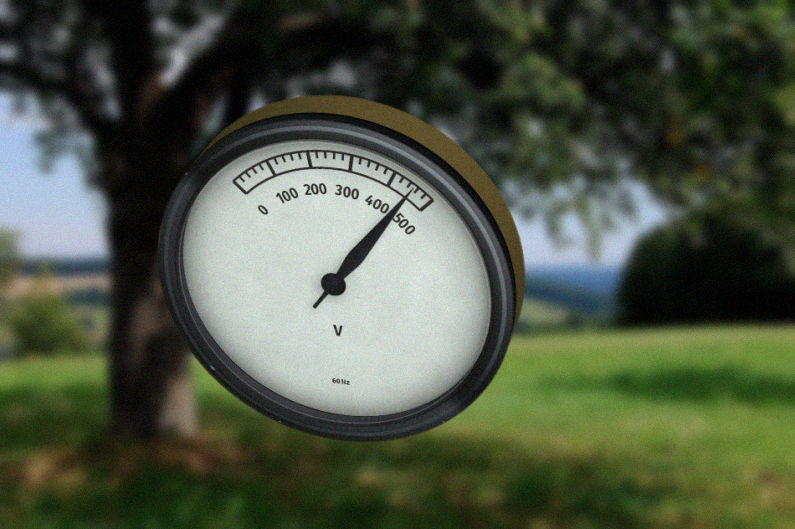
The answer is 450 V
